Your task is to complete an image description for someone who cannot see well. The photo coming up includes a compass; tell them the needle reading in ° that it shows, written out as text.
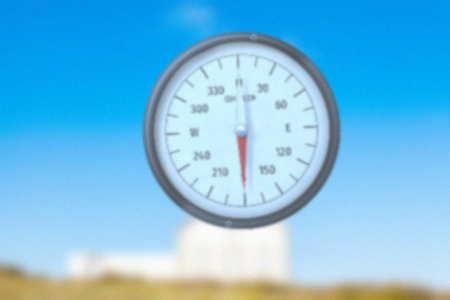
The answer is 180 °
